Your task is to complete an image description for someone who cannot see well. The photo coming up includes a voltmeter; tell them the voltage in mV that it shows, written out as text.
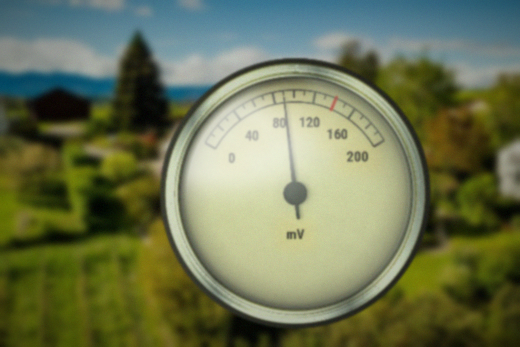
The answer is 90 mV
